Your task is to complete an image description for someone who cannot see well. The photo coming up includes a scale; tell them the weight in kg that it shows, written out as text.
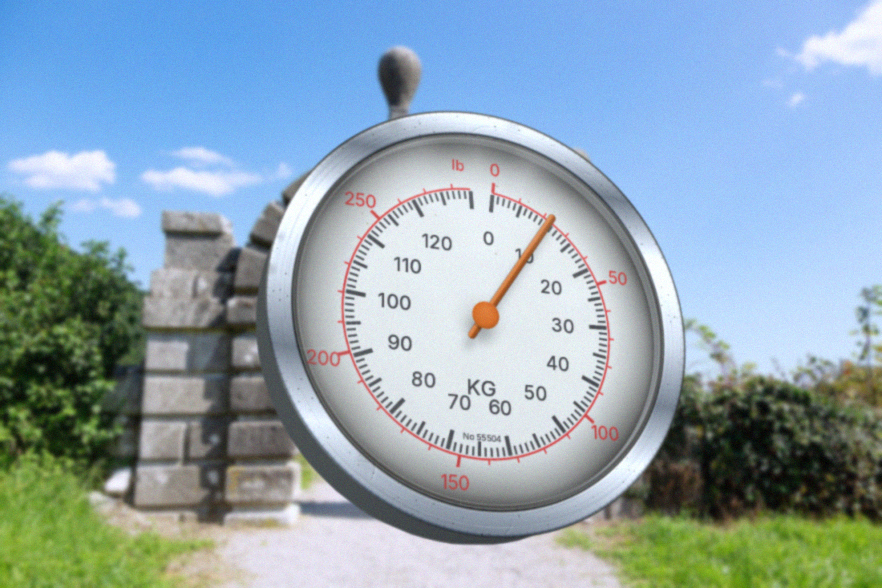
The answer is 10 kg
